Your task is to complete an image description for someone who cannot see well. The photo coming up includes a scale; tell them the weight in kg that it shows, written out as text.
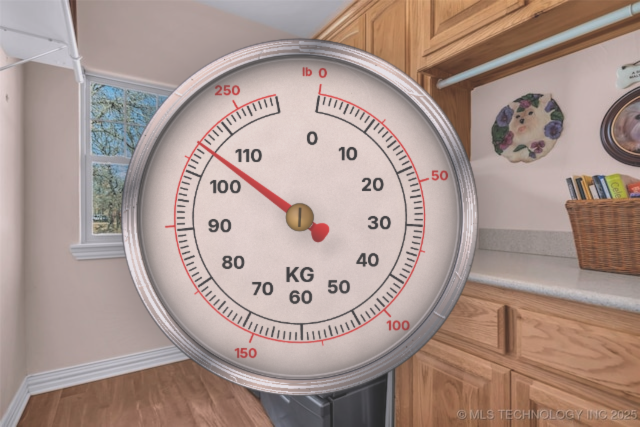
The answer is 105 kg
